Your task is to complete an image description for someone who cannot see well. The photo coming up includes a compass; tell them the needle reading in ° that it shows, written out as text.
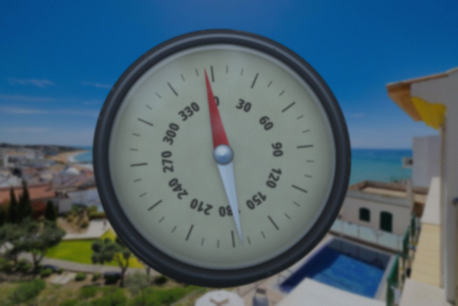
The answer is 355 °
